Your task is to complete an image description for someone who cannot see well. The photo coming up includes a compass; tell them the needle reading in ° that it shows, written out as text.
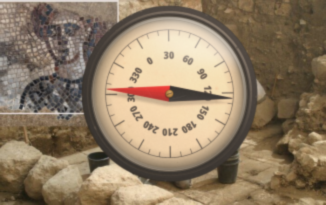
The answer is 305 °
